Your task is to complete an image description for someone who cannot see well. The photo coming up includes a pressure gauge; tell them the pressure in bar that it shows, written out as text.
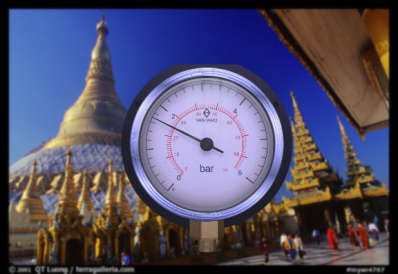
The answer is 1.7 bar
